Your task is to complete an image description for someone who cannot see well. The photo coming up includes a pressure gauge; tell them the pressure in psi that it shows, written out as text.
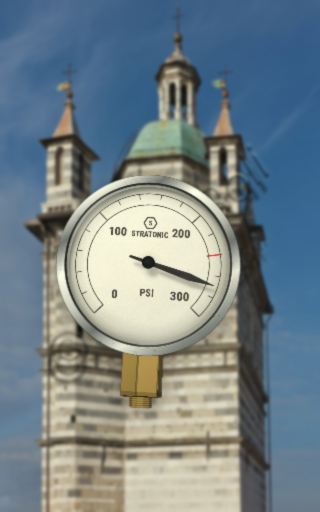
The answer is 270 psi
